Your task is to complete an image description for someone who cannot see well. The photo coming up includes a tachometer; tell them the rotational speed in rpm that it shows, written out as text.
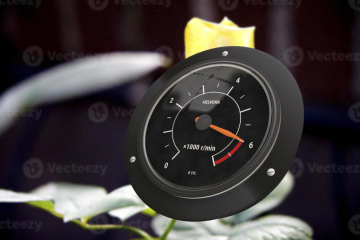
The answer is 6000 rpm
